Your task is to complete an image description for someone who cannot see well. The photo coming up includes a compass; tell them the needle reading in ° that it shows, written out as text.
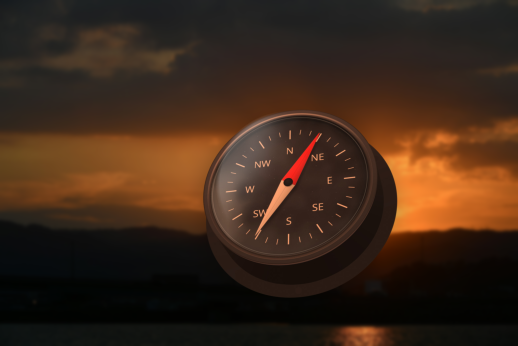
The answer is 30 °
